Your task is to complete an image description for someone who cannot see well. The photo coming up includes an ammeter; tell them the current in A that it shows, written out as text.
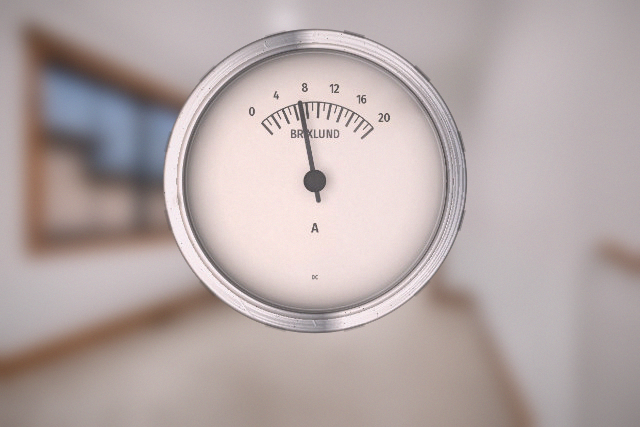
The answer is 7 A
